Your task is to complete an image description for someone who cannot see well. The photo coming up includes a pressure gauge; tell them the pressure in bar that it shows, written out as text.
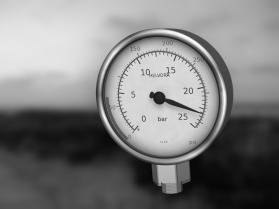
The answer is 23 bar
